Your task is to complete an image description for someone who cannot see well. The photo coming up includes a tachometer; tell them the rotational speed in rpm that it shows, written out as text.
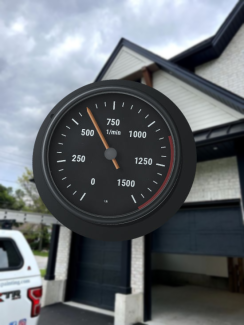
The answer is 600 rpm
